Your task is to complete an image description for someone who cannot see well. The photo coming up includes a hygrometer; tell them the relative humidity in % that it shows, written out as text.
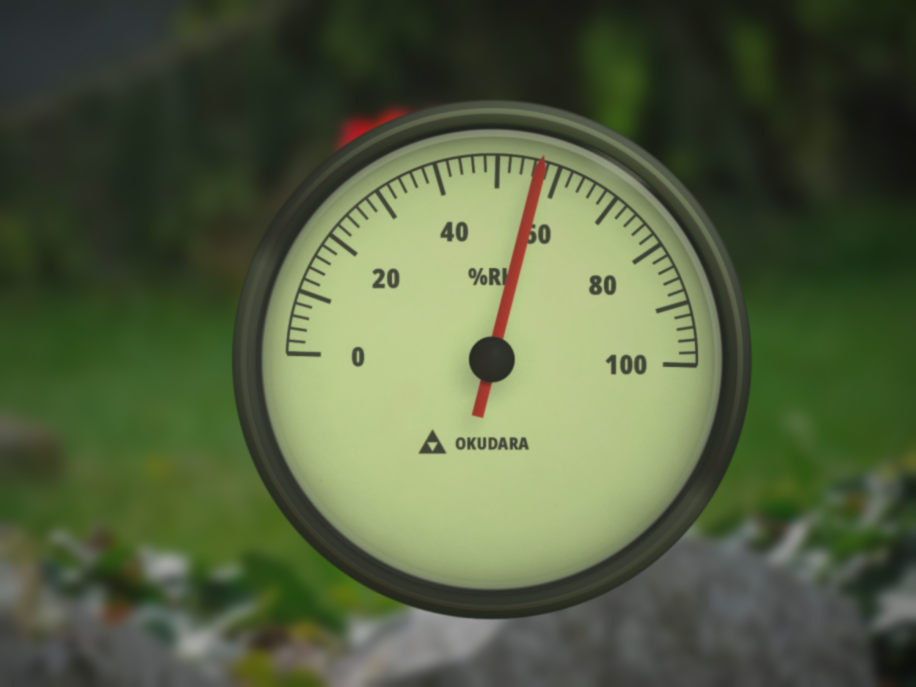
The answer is 57 %
